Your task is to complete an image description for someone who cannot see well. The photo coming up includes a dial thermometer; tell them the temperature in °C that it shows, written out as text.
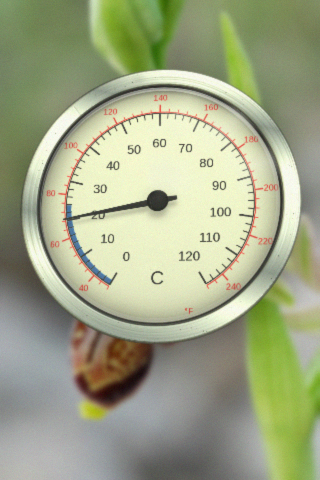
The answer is 20 °C
